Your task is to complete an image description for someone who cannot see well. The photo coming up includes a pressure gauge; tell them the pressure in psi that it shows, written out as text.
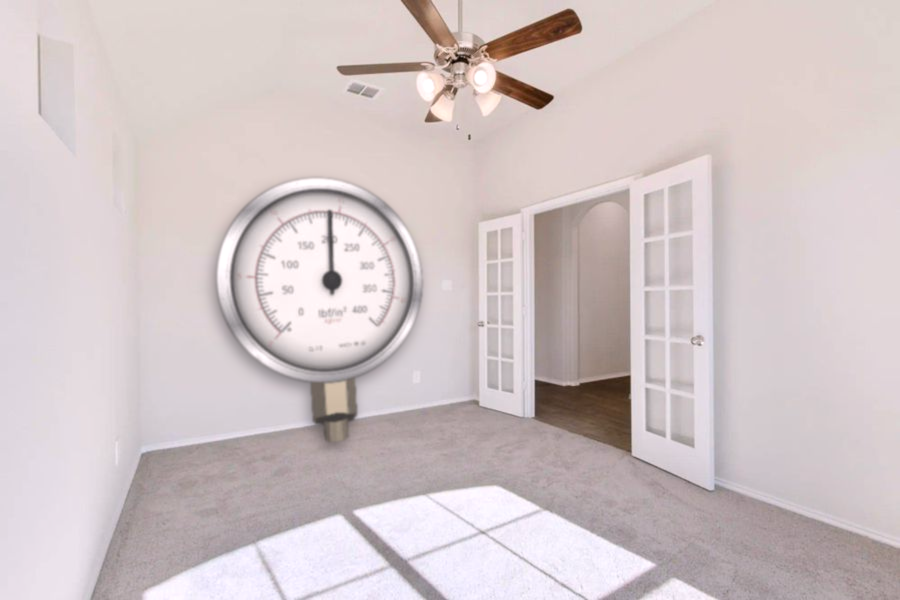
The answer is 200 psi
